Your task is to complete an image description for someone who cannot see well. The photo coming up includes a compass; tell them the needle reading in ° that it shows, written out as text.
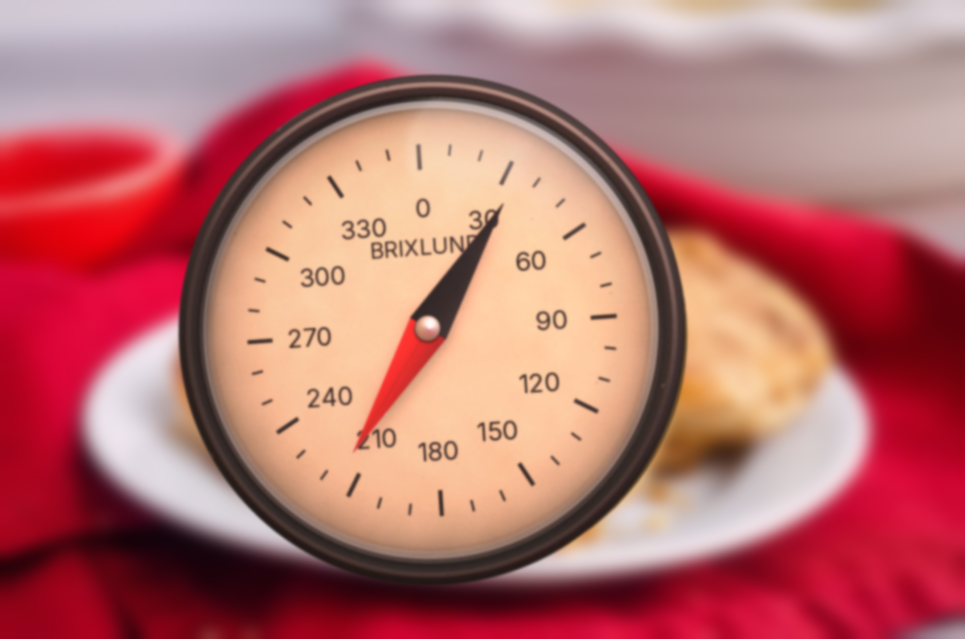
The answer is 215 °
